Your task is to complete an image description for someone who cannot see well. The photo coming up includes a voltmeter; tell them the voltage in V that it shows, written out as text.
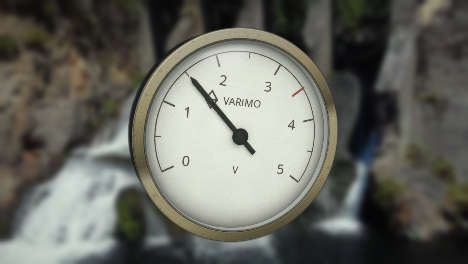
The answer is 1.5 V
